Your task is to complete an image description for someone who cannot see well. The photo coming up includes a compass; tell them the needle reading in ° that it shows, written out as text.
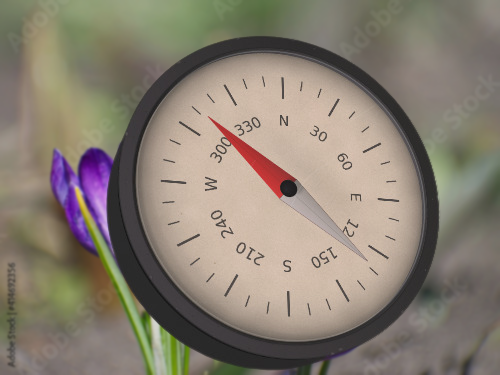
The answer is 310 °
